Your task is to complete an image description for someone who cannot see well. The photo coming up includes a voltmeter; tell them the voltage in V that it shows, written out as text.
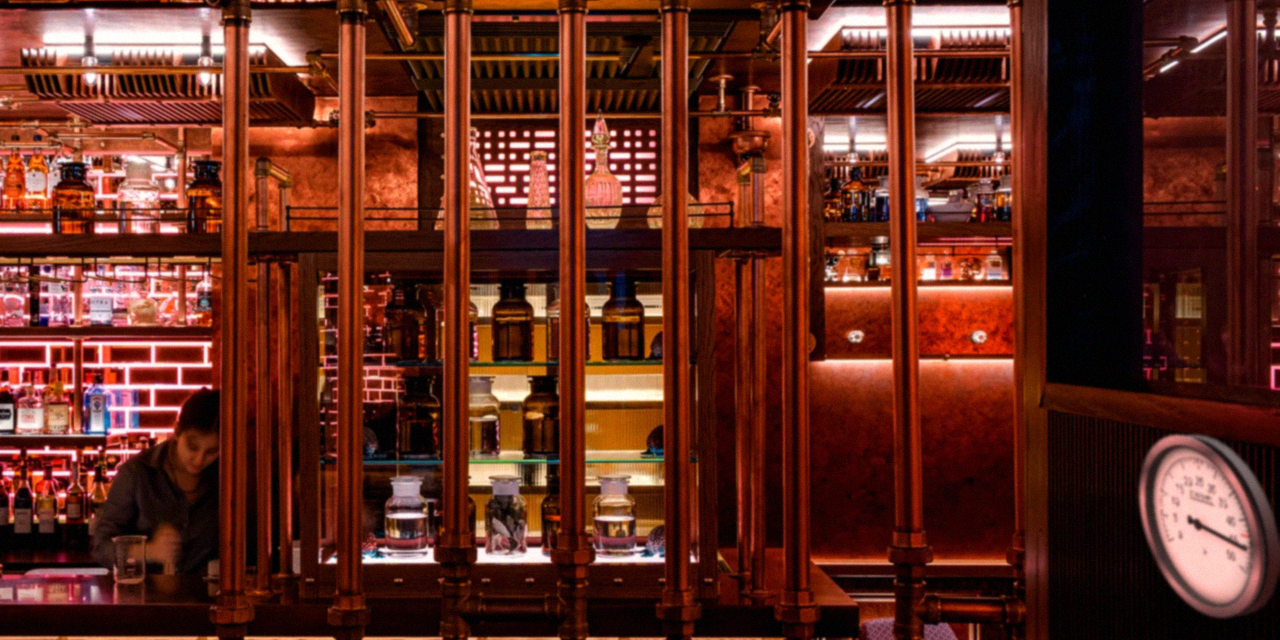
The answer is 45 V
